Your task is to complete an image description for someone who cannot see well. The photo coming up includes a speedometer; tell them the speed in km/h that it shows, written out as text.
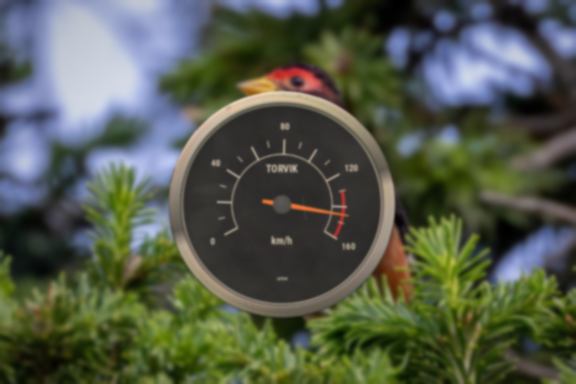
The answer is 145 km/h
